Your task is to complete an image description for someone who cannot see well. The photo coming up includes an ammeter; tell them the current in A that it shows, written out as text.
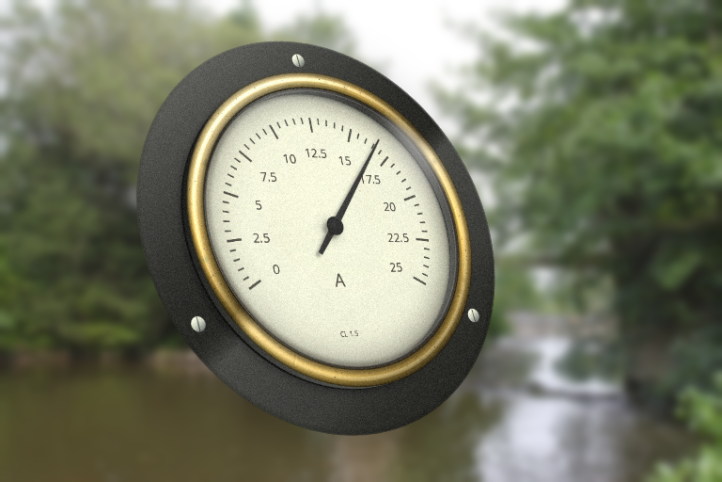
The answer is 16.5 A
